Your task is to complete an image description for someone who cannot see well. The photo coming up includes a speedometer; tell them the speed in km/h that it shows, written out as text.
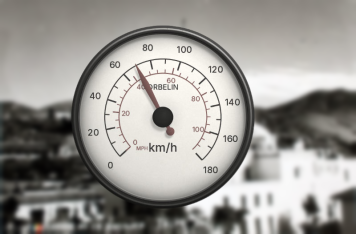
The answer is 70 km/h
